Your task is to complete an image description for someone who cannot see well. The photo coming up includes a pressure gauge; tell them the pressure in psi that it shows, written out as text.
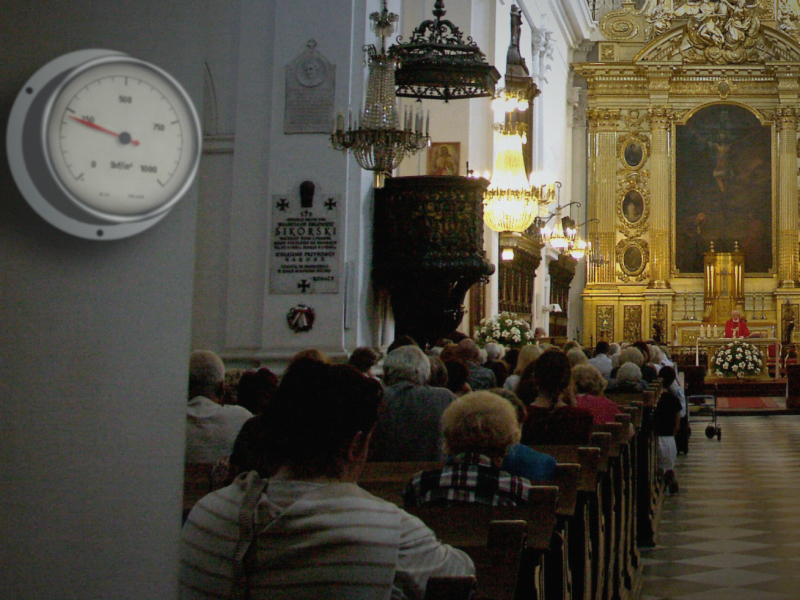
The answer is 225 psi
